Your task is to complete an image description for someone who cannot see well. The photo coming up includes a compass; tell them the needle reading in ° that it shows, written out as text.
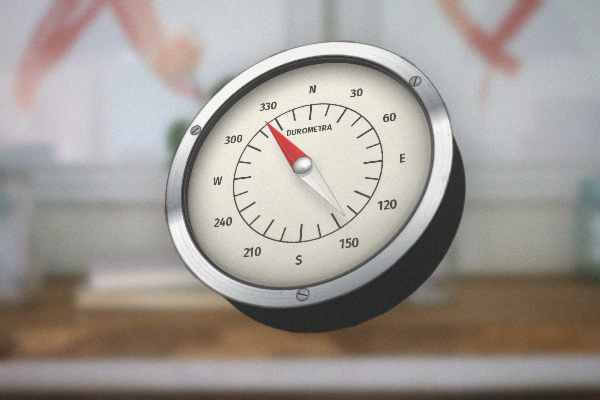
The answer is 322.5 °
